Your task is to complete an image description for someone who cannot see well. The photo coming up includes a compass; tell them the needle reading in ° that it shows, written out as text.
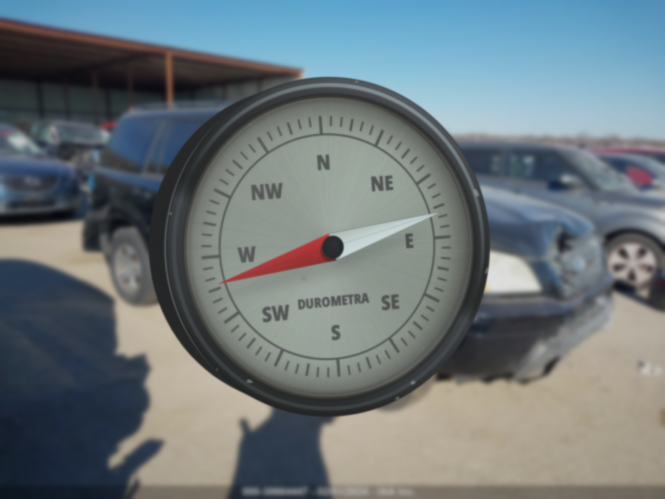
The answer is 257.5 °
